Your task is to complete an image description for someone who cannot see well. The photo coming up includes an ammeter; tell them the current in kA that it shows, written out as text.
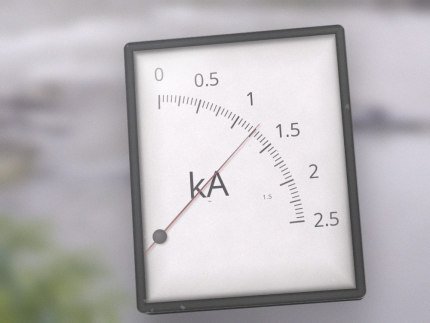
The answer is 1.25 kA
